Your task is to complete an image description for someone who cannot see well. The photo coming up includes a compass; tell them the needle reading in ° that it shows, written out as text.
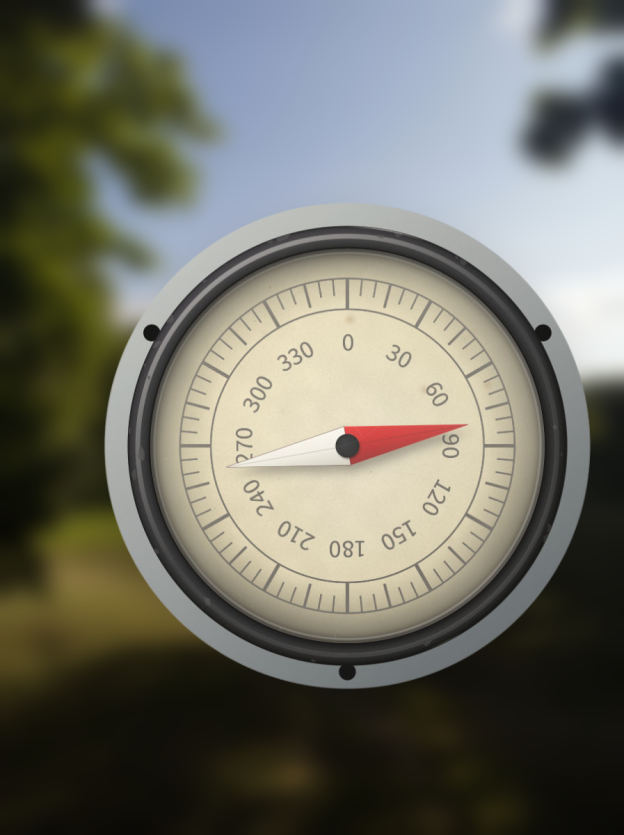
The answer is 80 °
